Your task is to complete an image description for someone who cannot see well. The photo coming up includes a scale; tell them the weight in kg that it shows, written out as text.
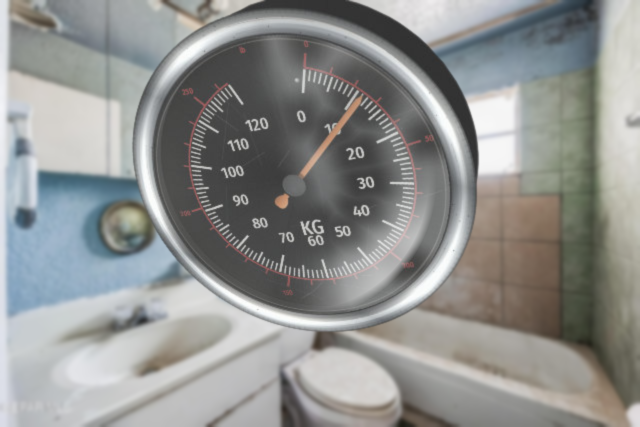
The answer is 11 kg
